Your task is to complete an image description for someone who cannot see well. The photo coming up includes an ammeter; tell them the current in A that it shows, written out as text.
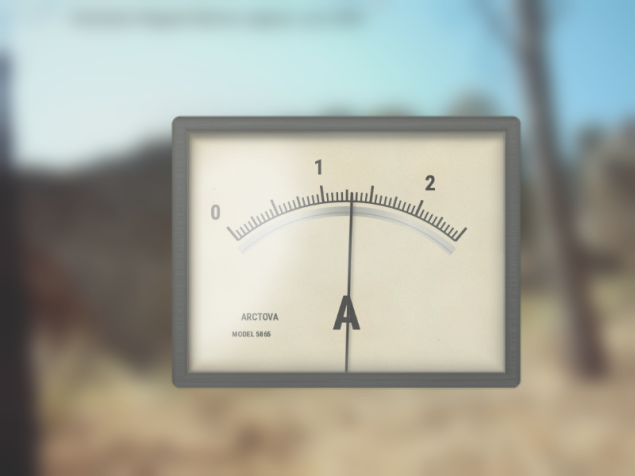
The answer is 1.3 A
